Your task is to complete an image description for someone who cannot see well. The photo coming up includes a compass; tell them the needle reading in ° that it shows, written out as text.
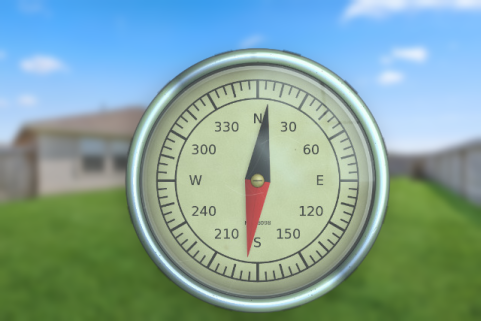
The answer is 187.5 °
